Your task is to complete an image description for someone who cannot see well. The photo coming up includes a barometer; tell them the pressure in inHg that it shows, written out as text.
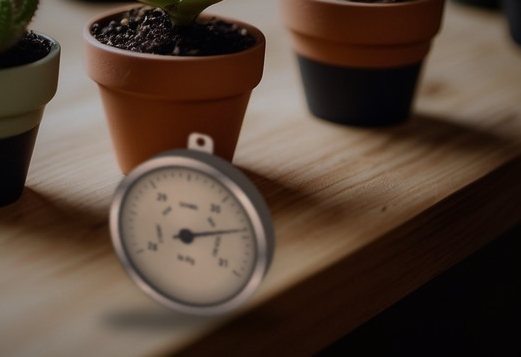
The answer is 30.4 inHg
